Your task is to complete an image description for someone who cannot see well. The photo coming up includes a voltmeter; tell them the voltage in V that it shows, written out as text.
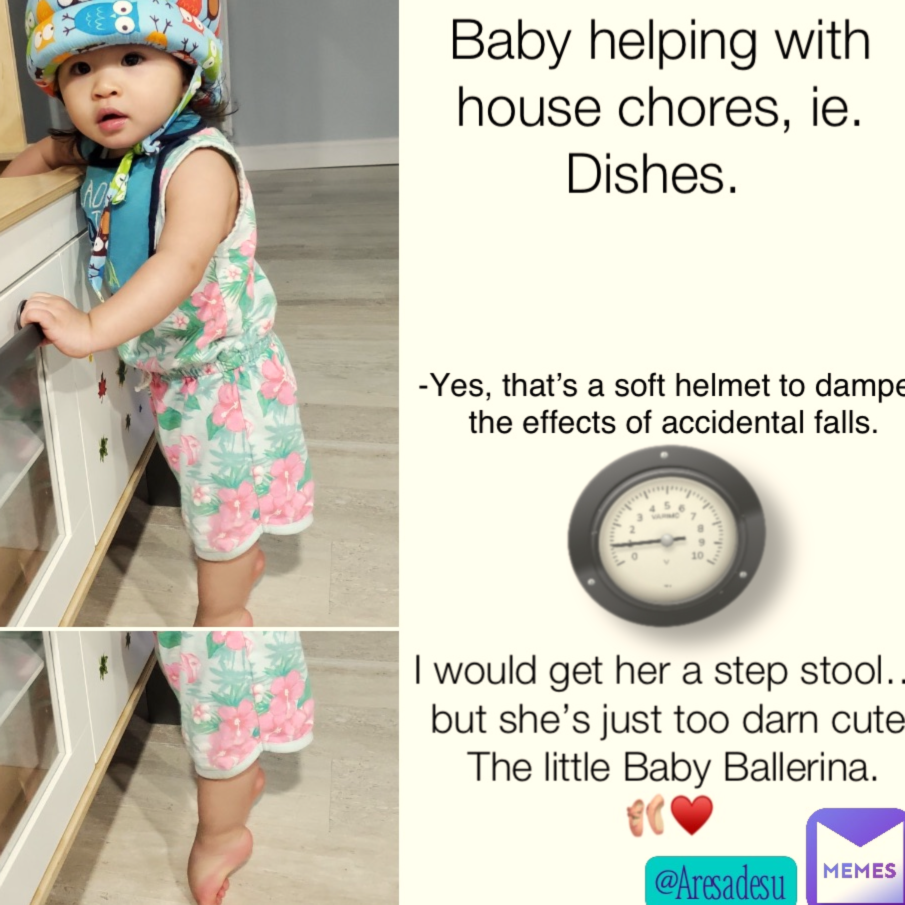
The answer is 1 V
